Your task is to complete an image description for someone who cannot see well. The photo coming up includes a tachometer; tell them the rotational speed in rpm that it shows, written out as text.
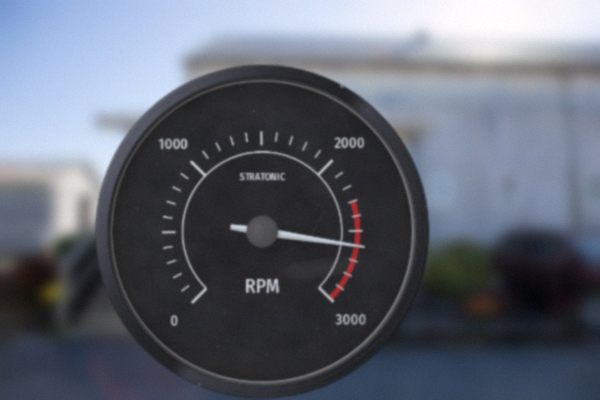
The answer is 2600 rpm
